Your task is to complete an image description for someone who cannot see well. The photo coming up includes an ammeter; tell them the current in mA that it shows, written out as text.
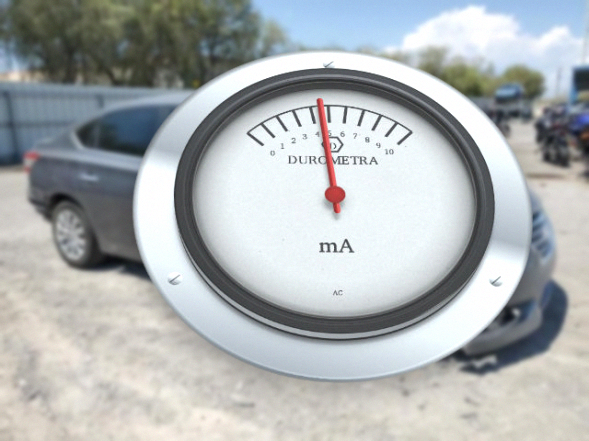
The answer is 4.5 mA
